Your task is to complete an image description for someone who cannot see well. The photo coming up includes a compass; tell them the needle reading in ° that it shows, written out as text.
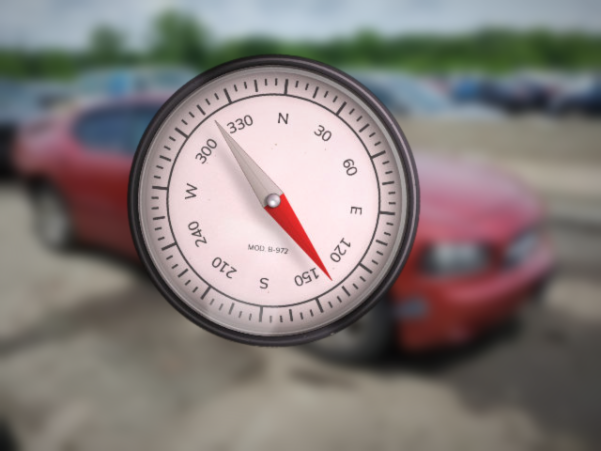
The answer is 137.5 °
